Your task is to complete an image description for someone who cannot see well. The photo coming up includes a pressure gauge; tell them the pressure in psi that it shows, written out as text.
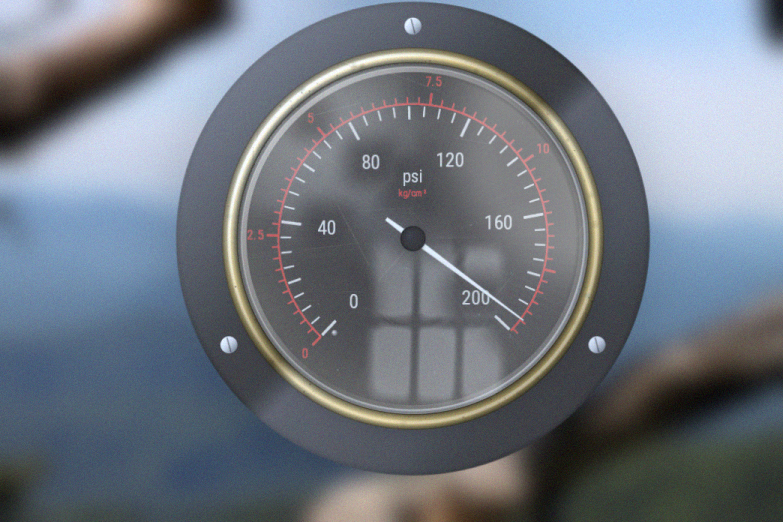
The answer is 195 psi
